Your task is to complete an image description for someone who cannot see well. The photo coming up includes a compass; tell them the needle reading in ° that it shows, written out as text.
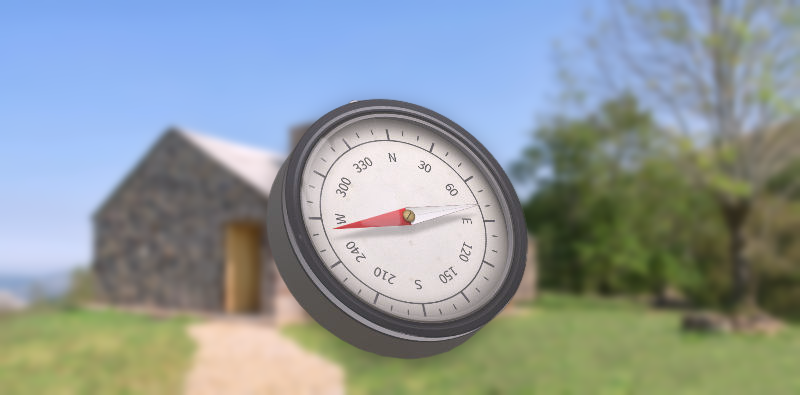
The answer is 260 °
